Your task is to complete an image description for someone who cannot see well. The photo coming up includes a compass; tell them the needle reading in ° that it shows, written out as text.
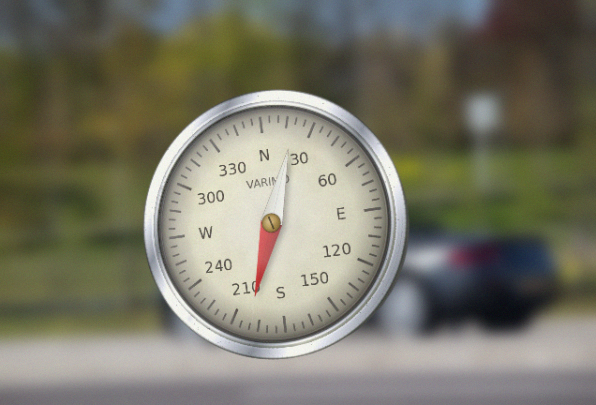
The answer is 200 °
